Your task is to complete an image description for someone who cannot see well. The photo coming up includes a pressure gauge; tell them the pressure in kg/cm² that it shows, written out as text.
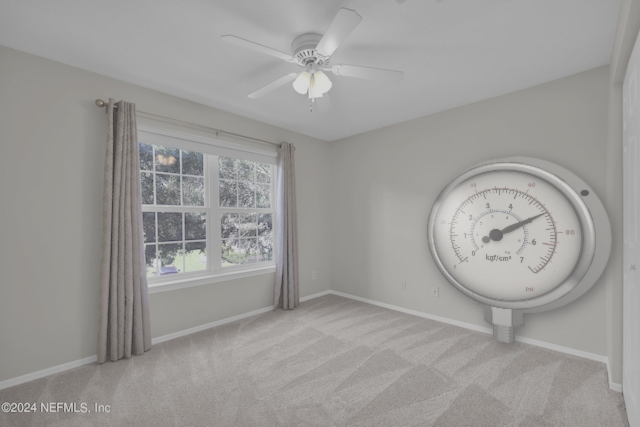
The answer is 5 kg/cm²
